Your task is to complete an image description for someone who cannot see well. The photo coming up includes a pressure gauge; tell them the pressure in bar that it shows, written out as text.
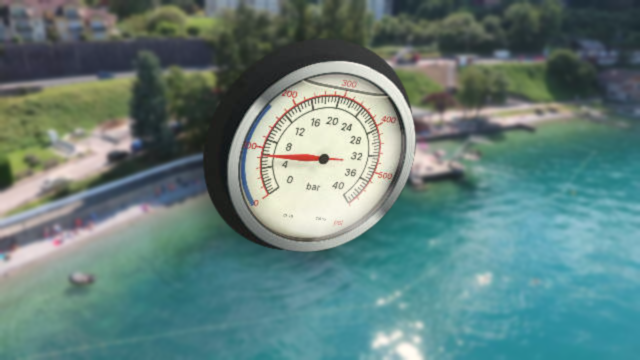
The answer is 6 bar
